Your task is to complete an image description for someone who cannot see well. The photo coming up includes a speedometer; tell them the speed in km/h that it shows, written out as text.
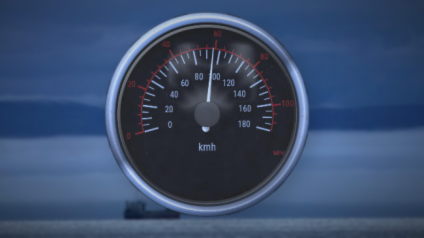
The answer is 95 km/h
